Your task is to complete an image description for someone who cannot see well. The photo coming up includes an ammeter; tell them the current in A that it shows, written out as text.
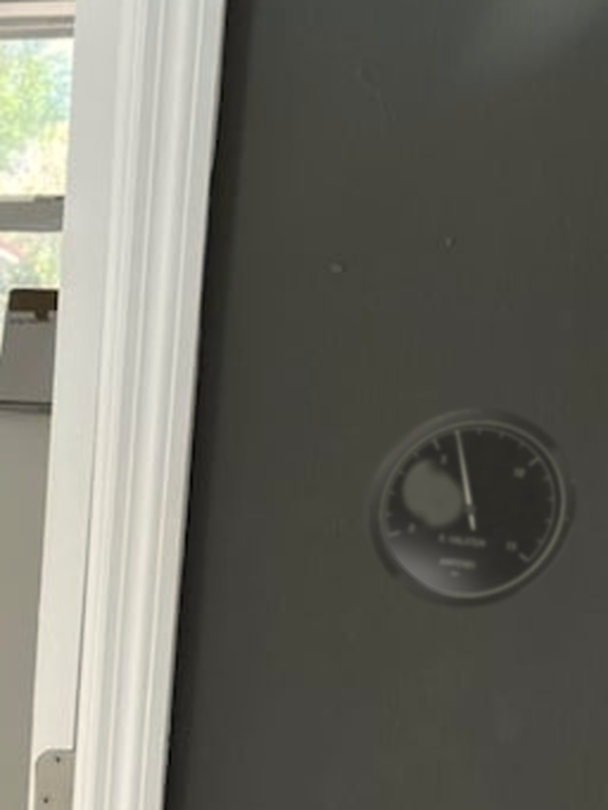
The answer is 6 A
